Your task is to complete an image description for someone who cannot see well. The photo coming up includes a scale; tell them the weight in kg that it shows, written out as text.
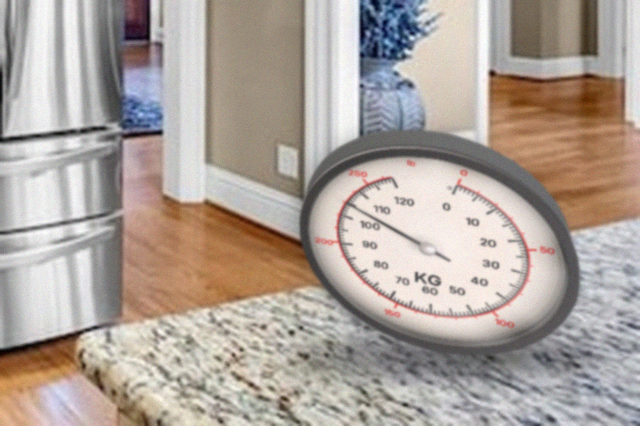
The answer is 105 kg
